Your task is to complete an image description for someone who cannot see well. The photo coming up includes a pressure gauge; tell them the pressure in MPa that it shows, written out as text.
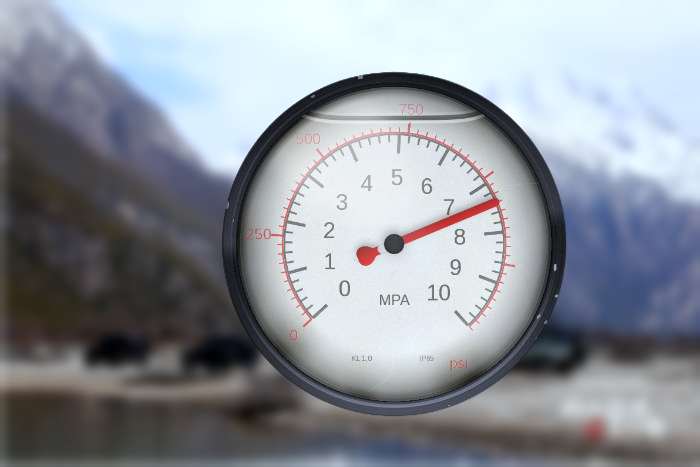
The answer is 7.4 MPa
